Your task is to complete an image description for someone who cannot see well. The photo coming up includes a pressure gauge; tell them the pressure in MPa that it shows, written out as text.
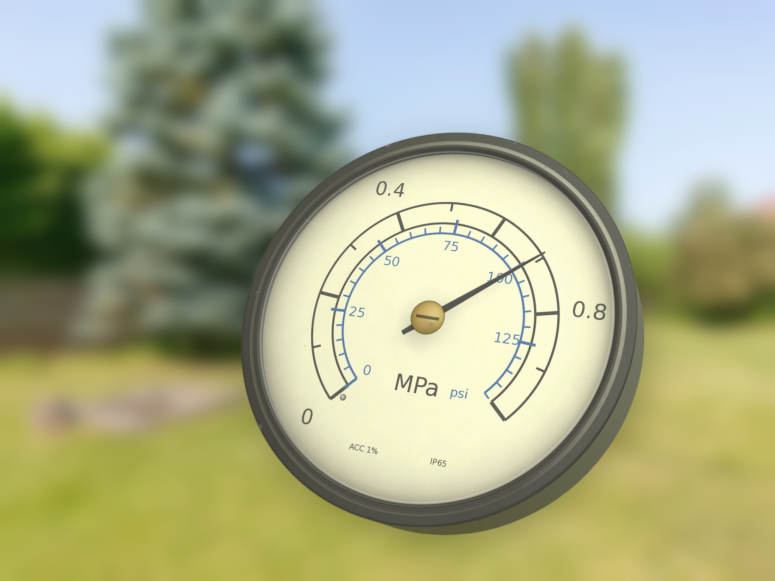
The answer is 0.7 MPa
